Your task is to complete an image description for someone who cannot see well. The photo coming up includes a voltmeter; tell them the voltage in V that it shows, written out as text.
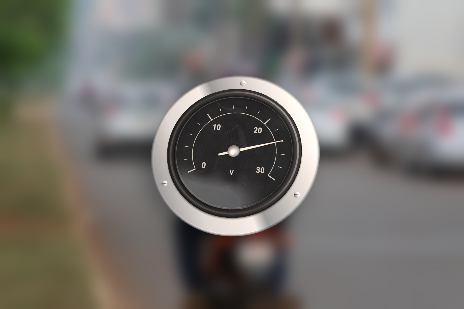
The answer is 24 V
